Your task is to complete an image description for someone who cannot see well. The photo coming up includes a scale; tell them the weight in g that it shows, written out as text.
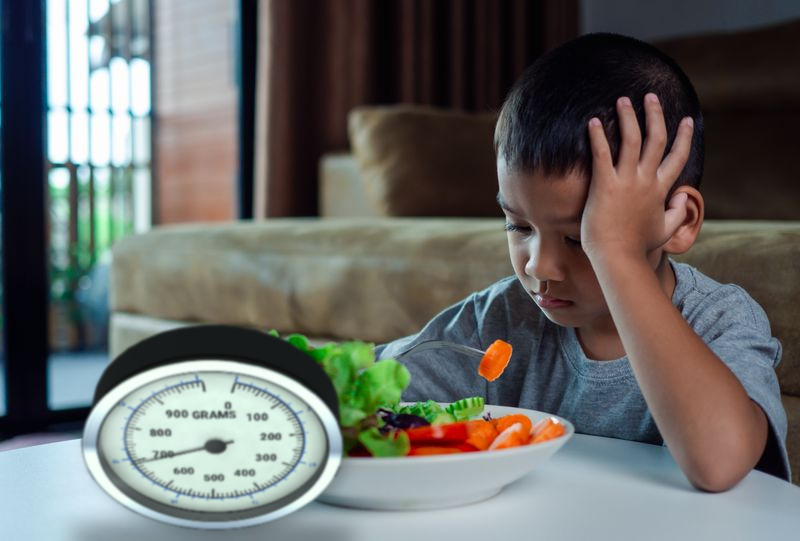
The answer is 700 g
